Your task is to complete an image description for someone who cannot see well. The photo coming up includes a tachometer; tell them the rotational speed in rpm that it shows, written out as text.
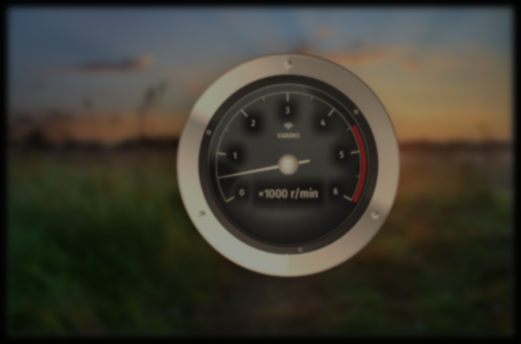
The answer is 500 rpm
